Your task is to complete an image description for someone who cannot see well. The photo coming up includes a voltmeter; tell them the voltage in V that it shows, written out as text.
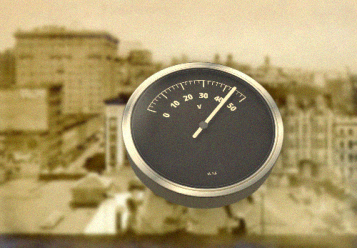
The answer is 44 V
